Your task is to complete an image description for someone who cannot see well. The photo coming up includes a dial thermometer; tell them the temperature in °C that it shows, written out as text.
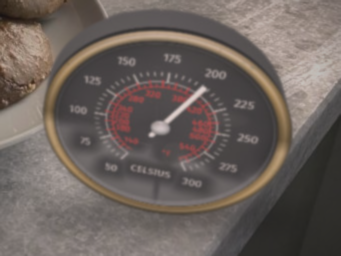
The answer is 200 °C
